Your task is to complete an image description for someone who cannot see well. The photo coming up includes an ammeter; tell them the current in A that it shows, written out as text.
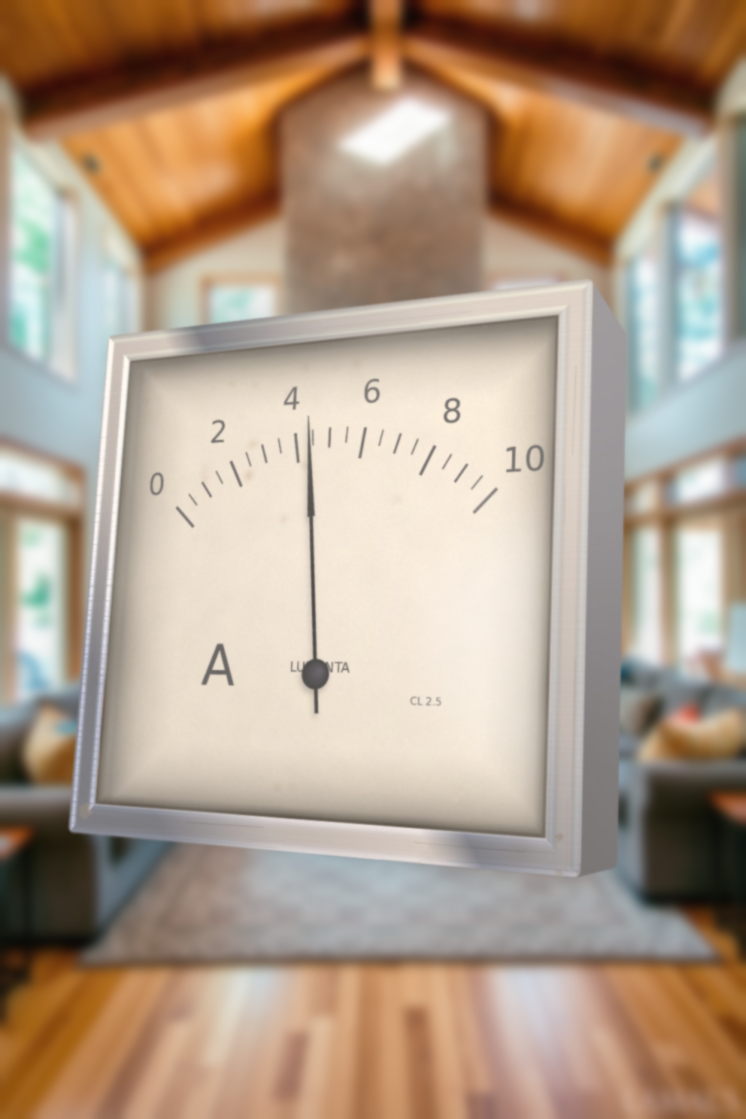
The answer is 4.5 A
